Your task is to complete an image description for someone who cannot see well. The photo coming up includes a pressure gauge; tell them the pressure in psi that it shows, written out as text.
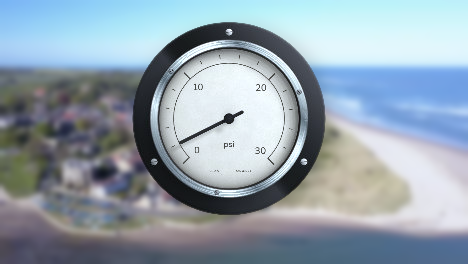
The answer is 2 psi
